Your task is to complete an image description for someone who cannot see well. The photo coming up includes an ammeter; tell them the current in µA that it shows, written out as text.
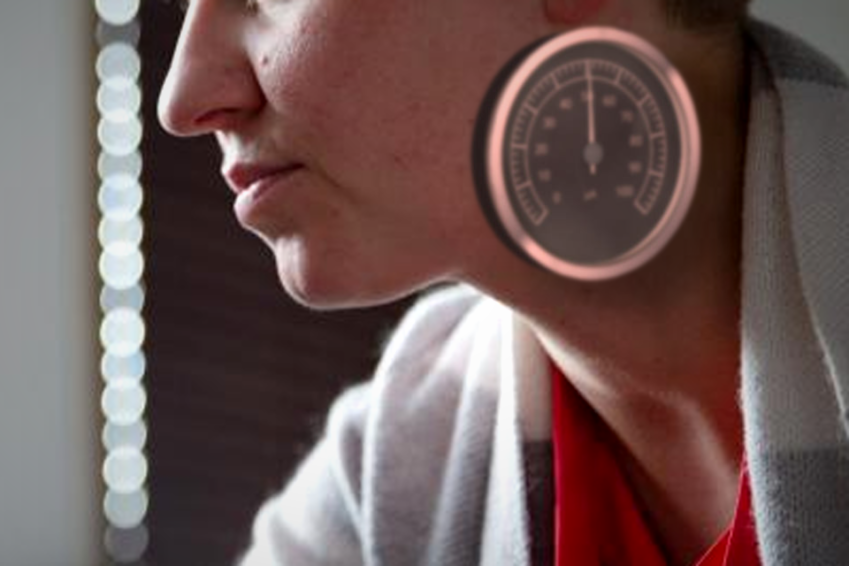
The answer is 50 µA
